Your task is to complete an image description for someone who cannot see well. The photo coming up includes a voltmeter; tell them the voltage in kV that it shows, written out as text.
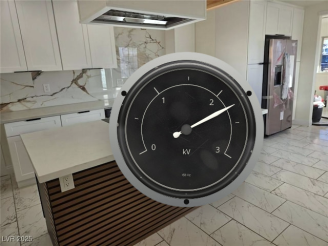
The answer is 2.25 kV
